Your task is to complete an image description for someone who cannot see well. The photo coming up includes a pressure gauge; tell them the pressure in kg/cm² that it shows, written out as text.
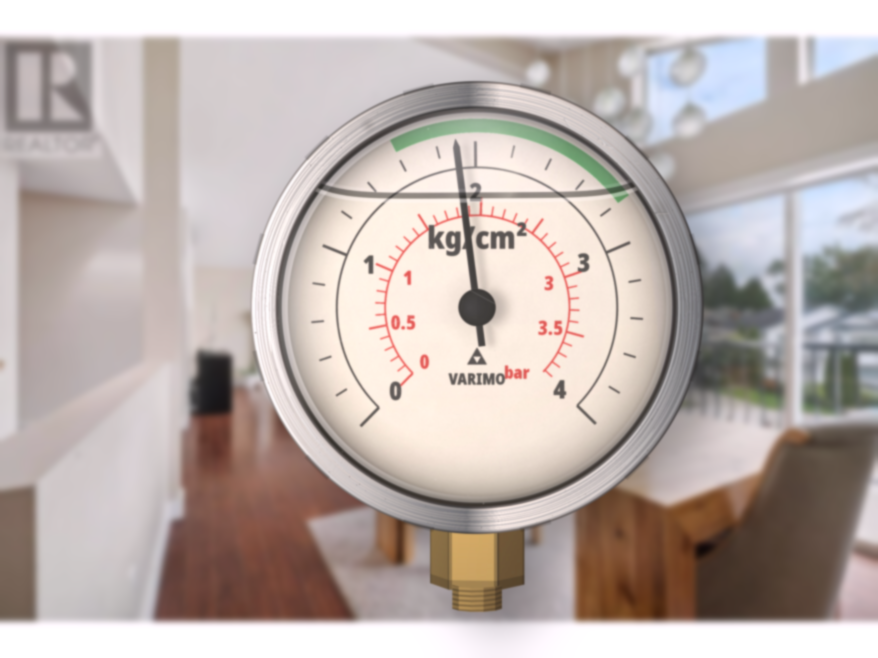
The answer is 1.9 kg/cm²
